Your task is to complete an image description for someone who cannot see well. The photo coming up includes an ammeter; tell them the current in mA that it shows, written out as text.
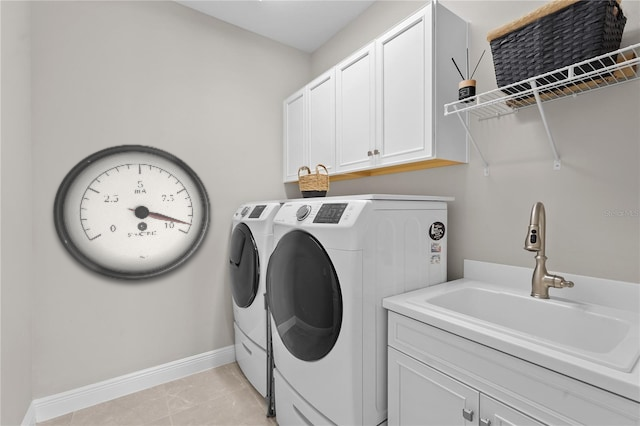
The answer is 9.5 mA
